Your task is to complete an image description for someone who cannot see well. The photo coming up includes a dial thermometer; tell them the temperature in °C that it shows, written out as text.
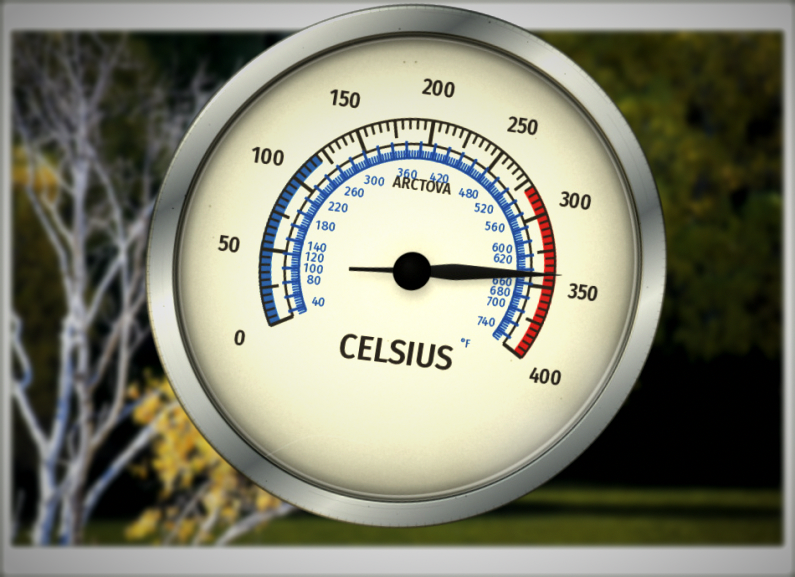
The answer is 340 °C
